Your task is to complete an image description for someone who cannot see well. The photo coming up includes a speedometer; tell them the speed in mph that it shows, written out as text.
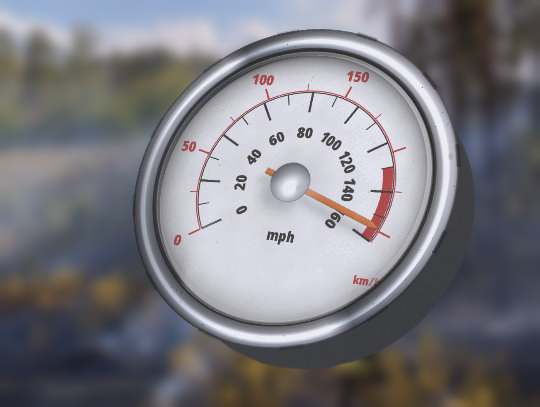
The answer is 155 mph
